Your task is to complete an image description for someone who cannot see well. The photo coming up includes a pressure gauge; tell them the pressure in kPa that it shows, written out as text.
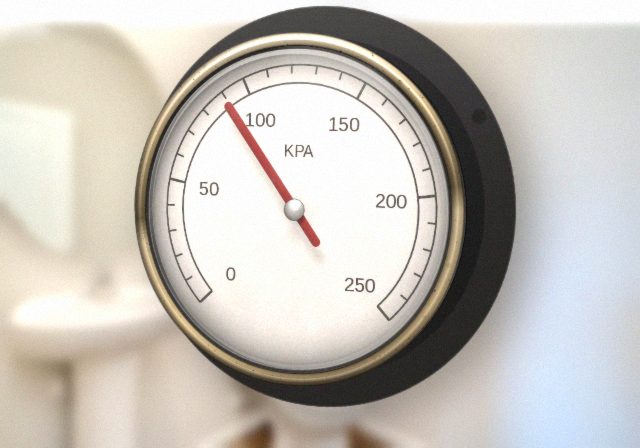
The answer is 90 kPa
